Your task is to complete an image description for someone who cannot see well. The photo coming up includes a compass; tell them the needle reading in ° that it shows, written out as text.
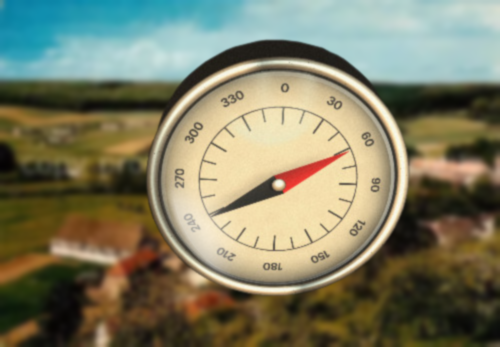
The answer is 60 °
